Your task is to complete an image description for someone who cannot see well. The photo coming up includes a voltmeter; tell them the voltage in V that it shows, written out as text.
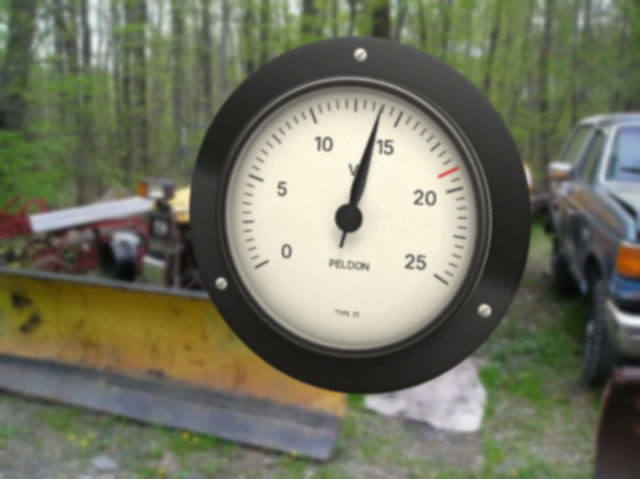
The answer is 14 V
